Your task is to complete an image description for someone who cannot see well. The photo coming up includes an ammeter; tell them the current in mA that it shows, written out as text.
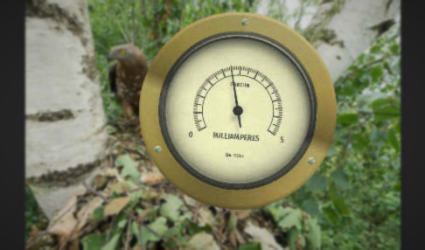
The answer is 2.25 mA
